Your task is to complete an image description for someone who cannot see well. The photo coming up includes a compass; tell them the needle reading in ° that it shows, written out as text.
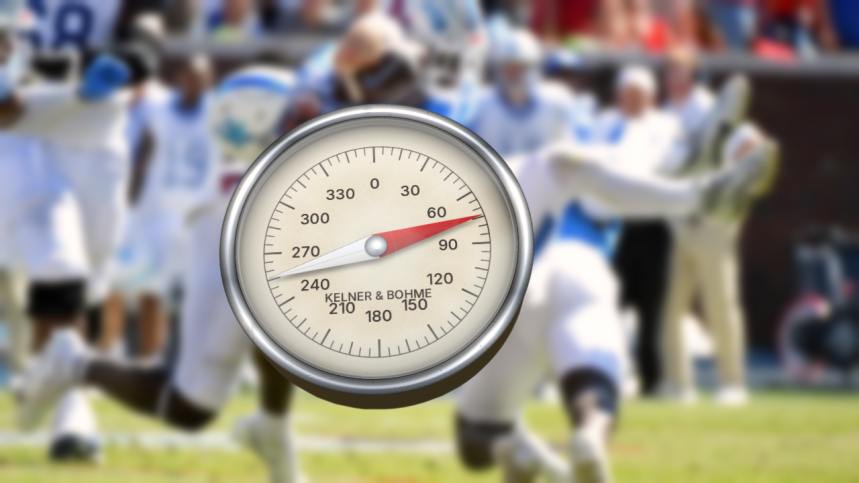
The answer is 75 °
